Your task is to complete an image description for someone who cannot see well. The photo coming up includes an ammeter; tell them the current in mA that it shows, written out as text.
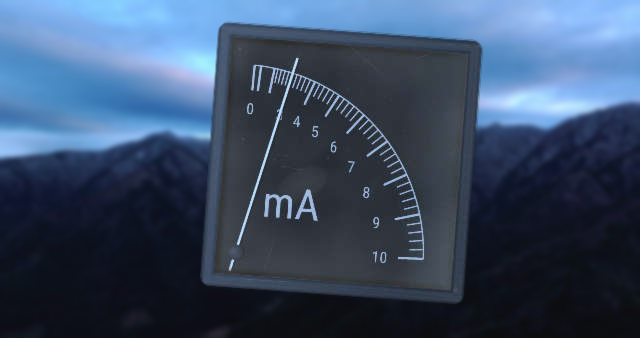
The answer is 3 mA
